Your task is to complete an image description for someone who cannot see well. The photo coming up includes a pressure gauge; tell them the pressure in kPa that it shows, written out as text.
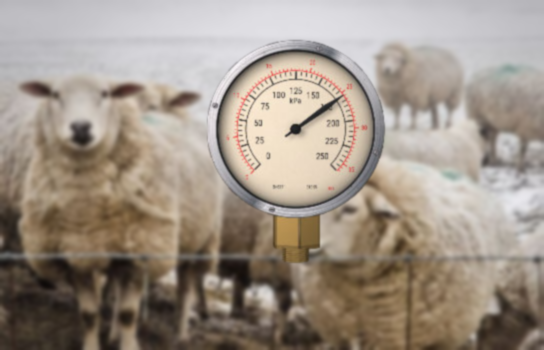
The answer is 175 kPa
